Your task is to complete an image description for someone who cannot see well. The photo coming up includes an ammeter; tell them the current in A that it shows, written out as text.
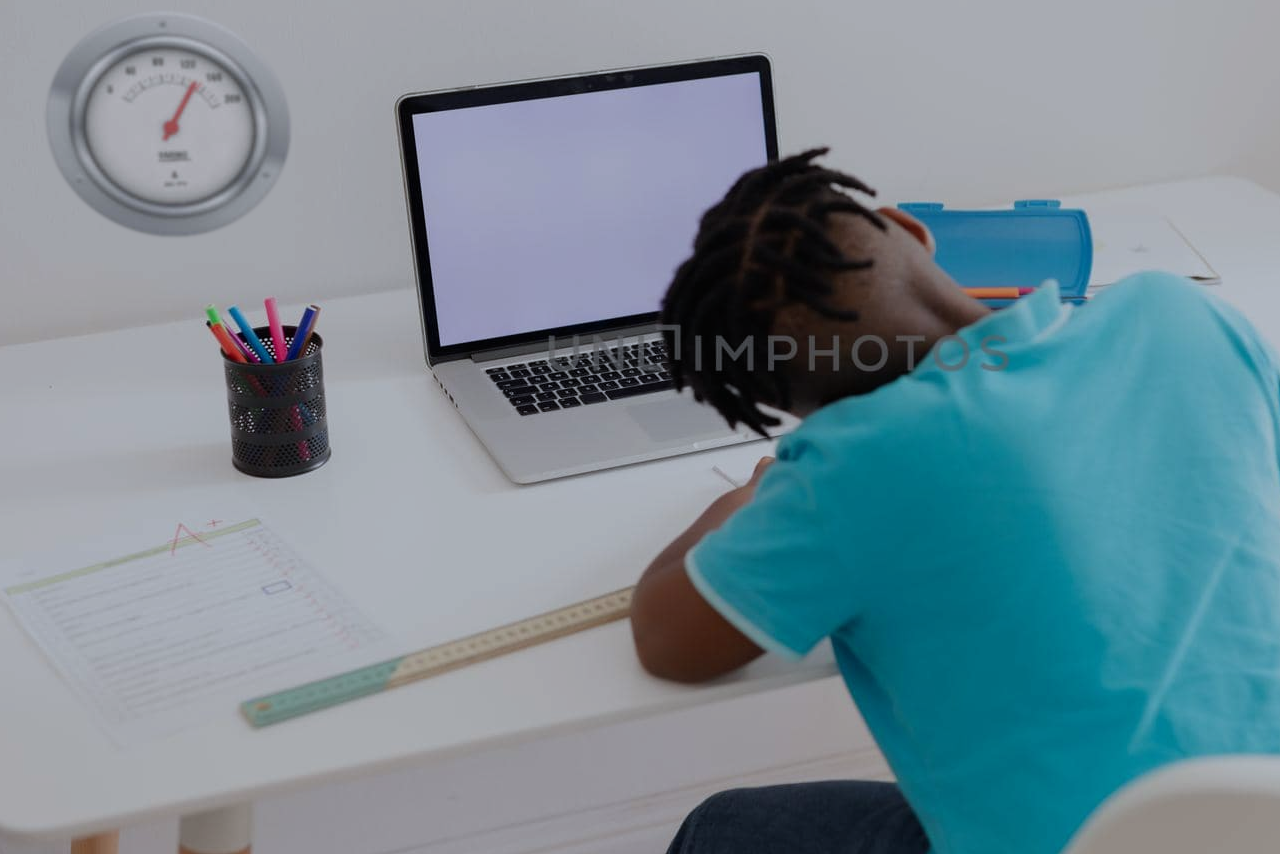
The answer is 140 A
